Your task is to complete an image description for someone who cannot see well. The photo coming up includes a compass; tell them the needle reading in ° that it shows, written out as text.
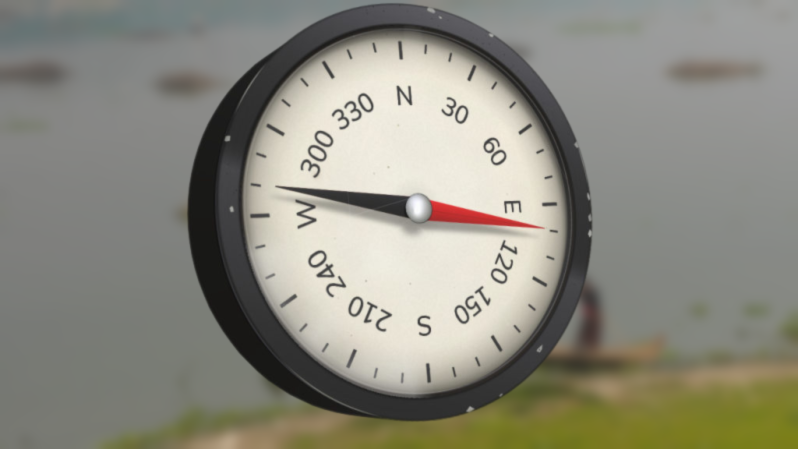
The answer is 100 °
